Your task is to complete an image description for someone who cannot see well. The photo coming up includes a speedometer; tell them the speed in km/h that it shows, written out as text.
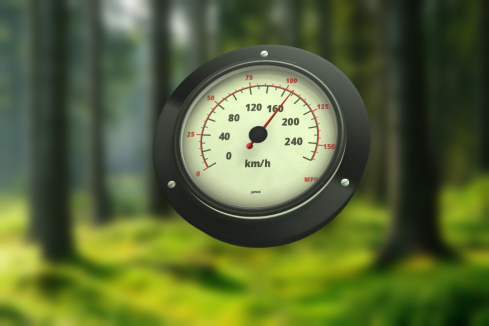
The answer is 170 km/h
